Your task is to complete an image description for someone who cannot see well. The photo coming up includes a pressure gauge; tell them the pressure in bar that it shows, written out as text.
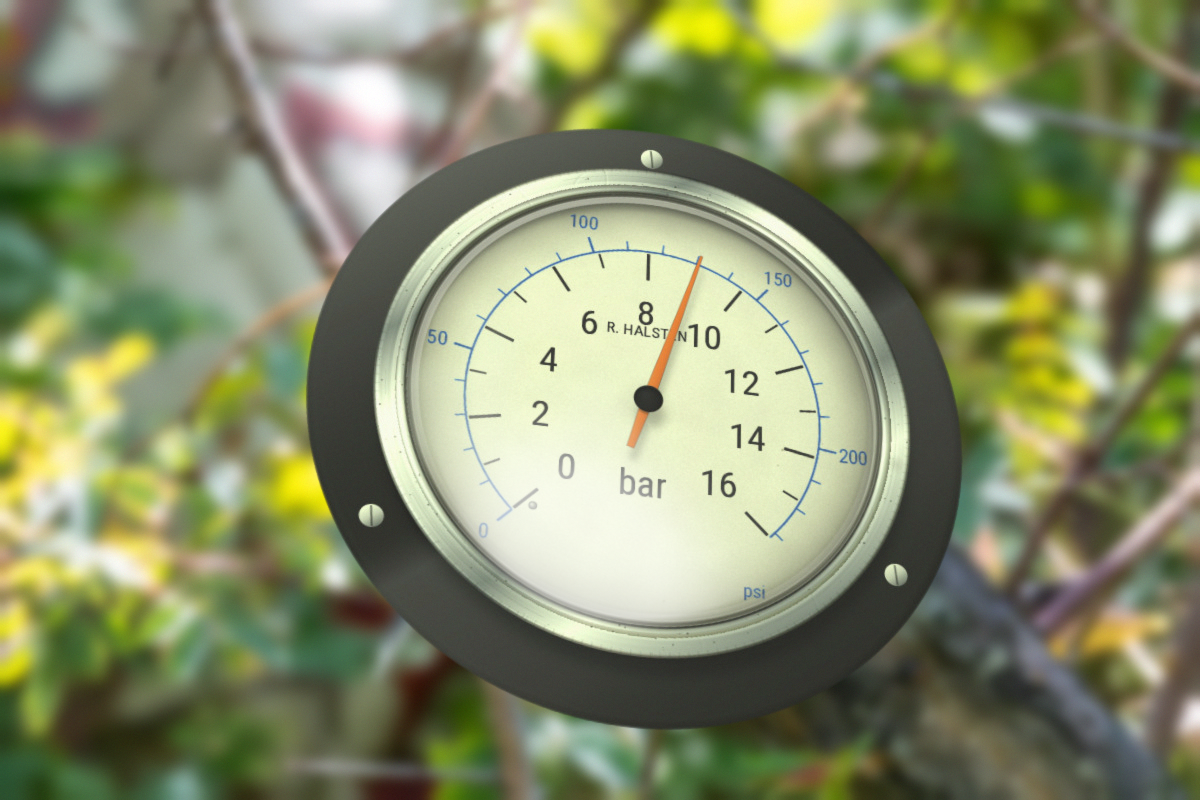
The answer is 9 bar
